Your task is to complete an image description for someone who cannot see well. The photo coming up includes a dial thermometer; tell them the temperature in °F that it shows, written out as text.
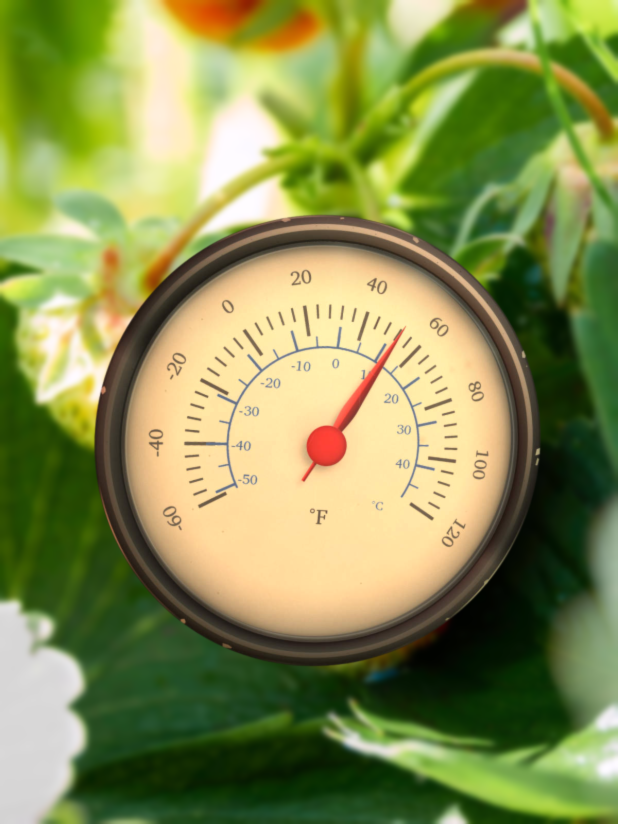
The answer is 52 °F
